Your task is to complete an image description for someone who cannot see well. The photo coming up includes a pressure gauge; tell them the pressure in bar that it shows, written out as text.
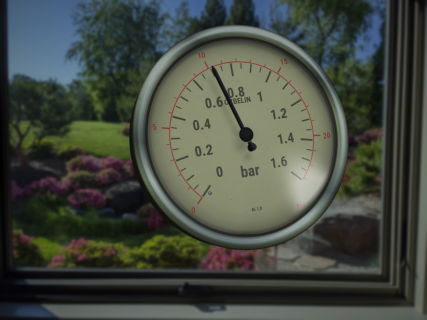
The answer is 0.7 bar
